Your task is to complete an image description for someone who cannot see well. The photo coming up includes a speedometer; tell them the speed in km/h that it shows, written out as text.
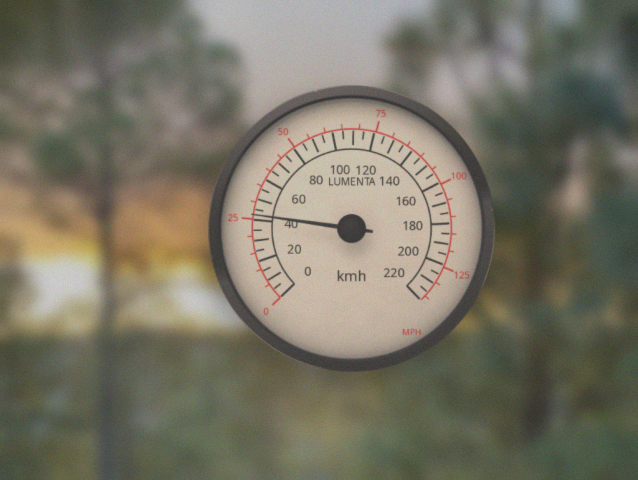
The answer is 42.5 km/h
